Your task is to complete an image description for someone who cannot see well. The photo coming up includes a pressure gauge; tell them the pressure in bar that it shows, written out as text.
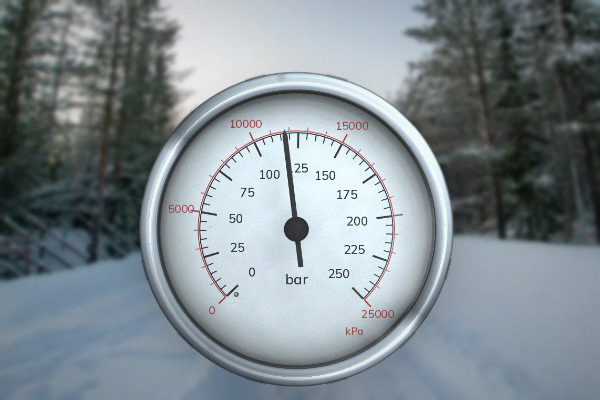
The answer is 117.5 bar
